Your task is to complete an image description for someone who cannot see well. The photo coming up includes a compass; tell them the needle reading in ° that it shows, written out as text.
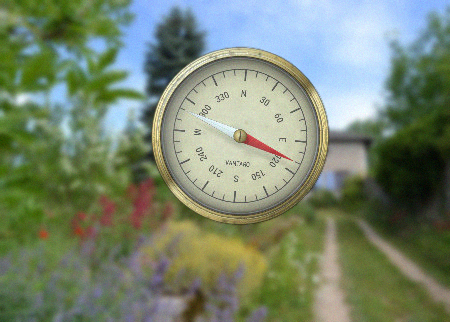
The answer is 110 °
